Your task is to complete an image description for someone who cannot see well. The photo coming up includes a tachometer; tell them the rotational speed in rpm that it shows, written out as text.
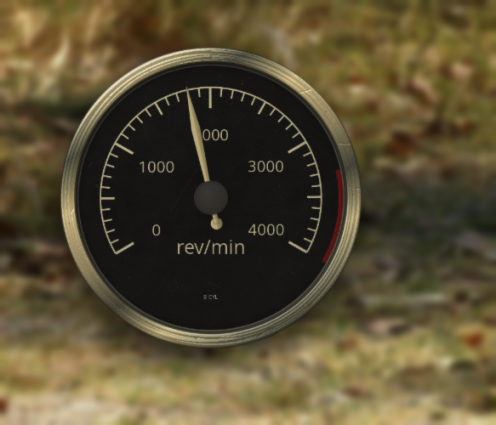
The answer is 1800 rpm
